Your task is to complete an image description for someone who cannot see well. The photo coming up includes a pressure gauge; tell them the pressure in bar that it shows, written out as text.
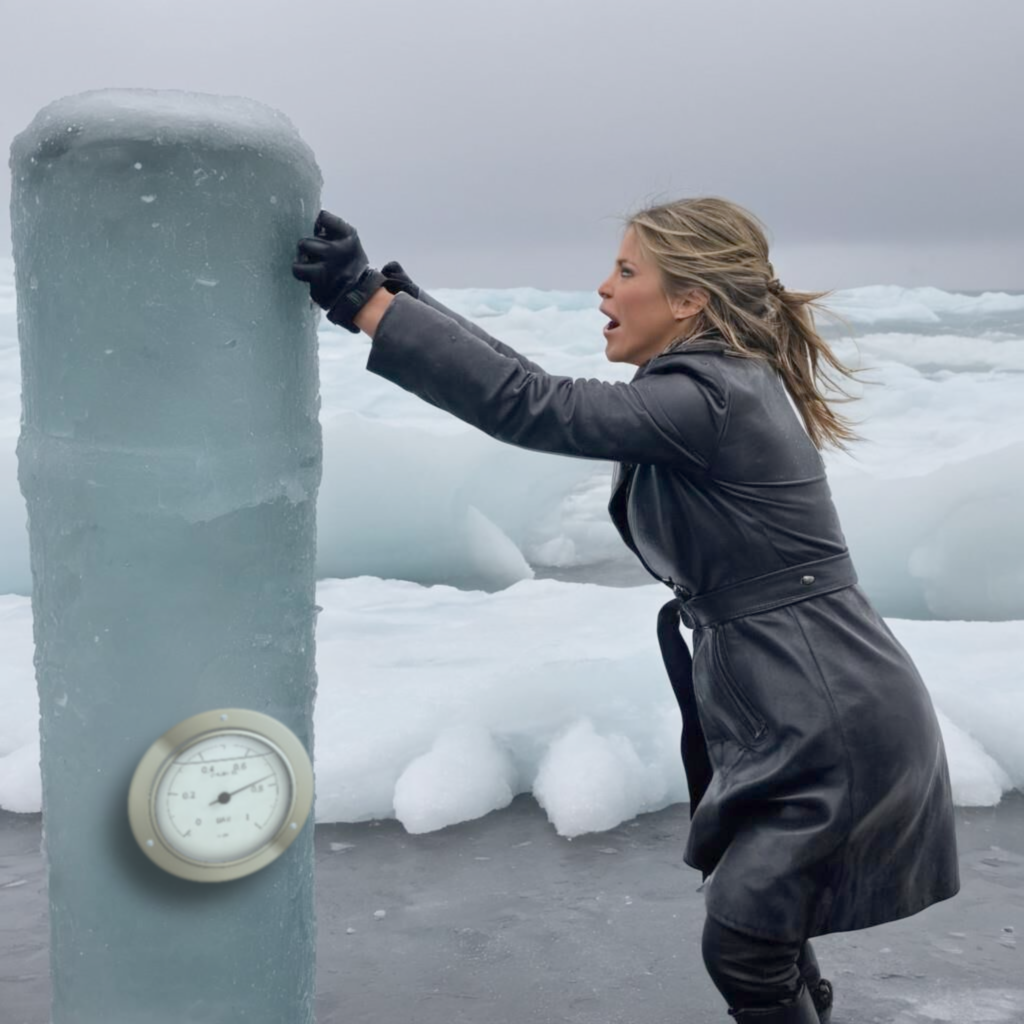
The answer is 0.75 bar
